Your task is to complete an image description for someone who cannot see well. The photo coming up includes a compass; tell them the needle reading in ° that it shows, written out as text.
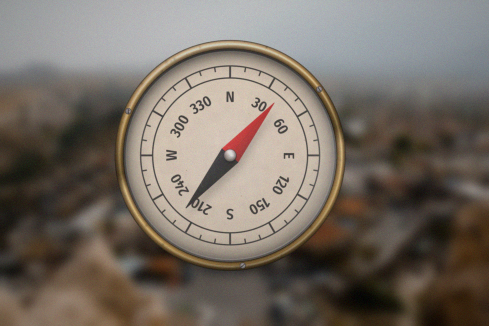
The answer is 40 °
